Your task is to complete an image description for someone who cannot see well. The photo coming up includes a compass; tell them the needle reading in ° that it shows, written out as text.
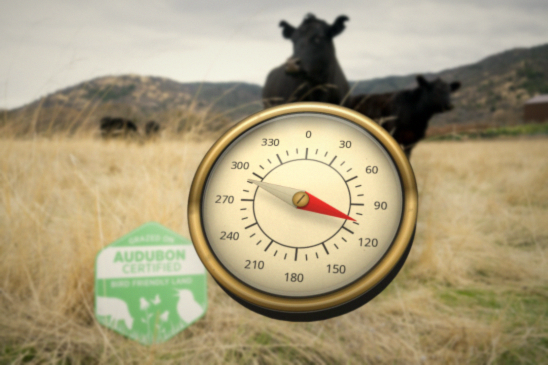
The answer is 110 °
